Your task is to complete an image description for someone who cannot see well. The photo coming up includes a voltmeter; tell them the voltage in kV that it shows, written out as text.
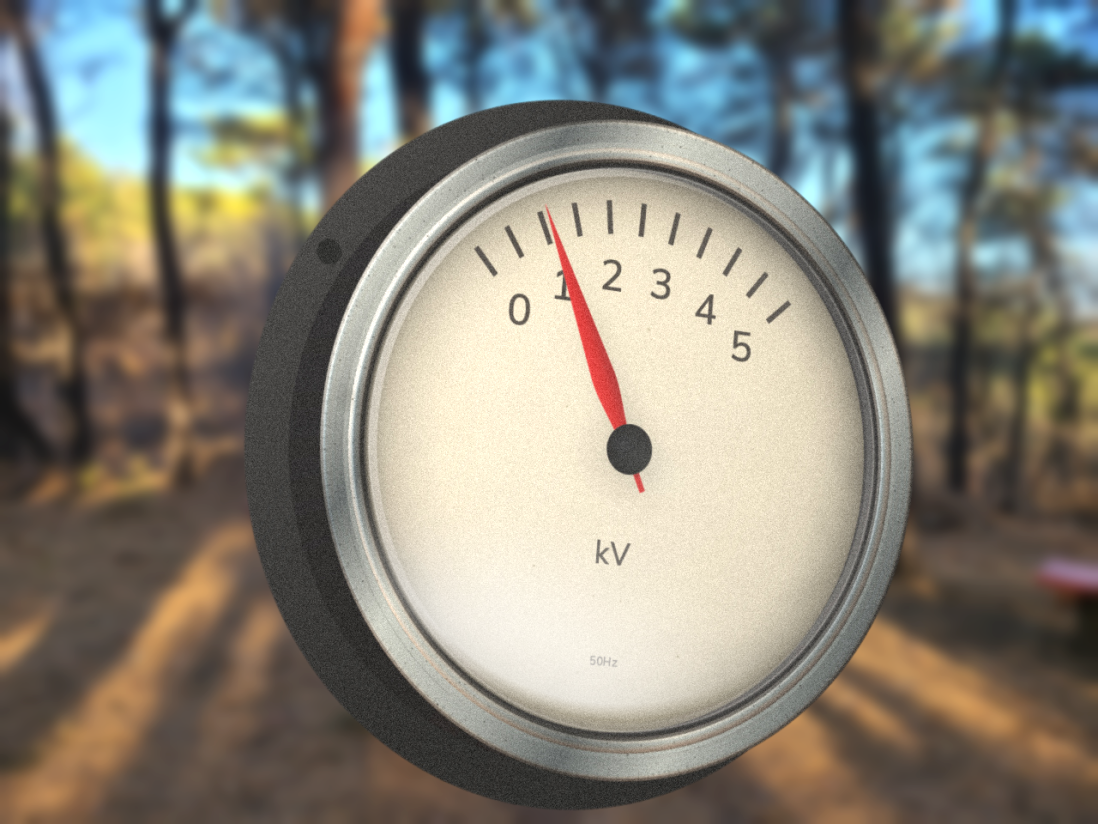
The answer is 1 kV
